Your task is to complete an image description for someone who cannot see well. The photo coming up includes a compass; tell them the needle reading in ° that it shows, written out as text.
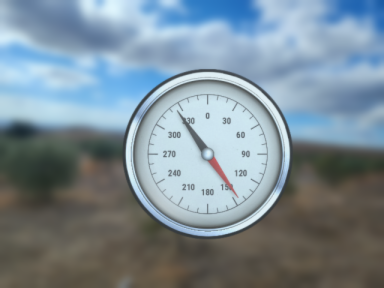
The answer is 145 °
